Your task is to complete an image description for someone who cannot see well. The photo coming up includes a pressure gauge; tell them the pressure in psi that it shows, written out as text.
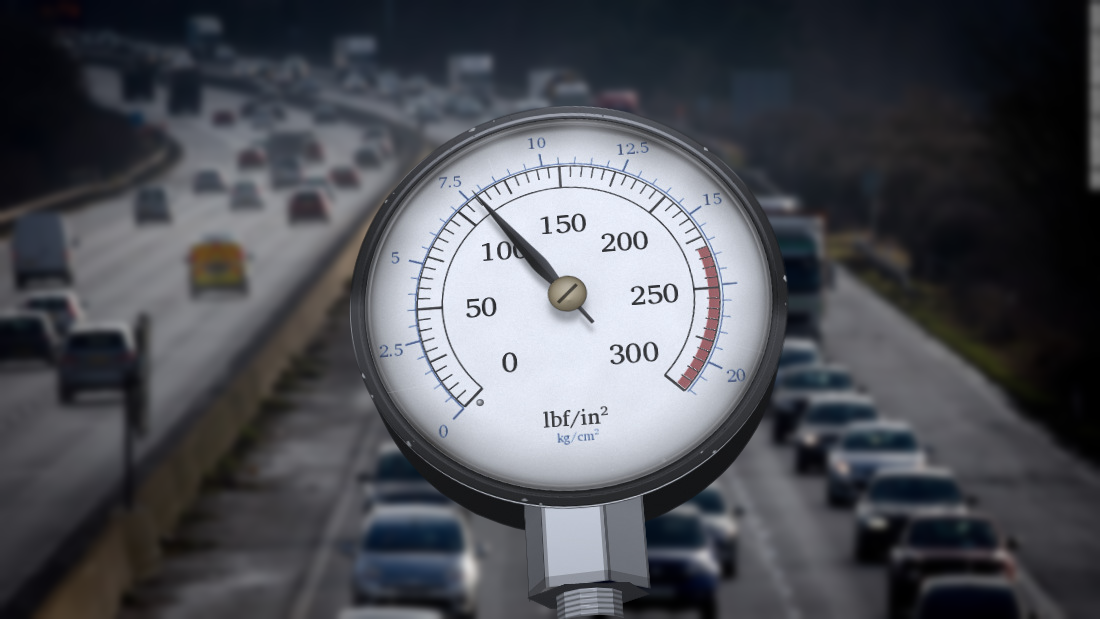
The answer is 110 psi
